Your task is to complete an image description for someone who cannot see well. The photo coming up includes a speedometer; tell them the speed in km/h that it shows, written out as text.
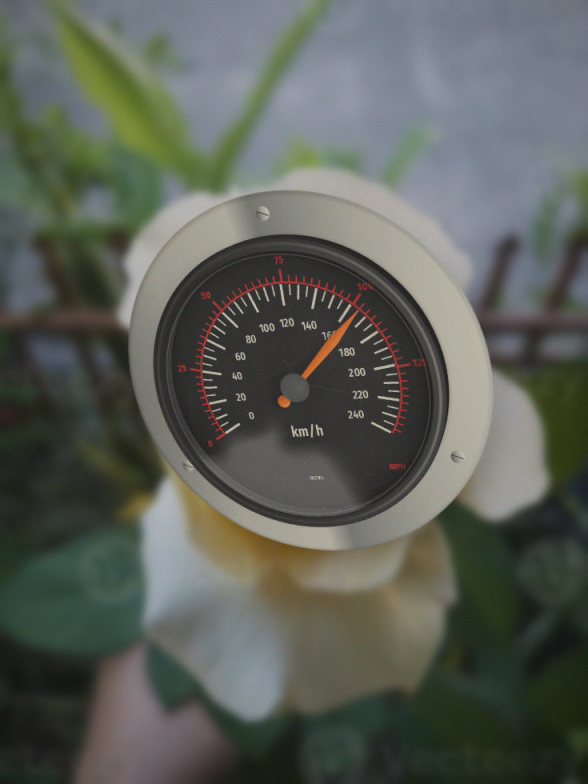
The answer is 165 km/h
